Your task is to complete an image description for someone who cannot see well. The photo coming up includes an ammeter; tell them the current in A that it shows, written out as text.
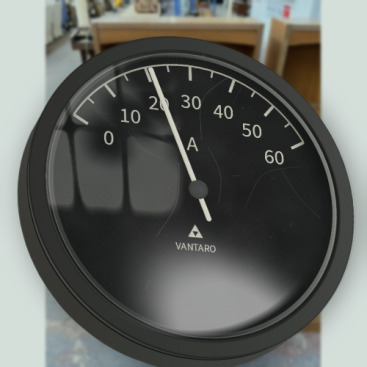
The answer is 20 A
